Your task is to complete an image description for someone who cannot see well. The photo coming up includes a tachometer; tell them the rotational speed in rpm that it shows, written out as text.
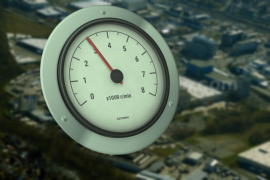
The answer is 3000 rpm
